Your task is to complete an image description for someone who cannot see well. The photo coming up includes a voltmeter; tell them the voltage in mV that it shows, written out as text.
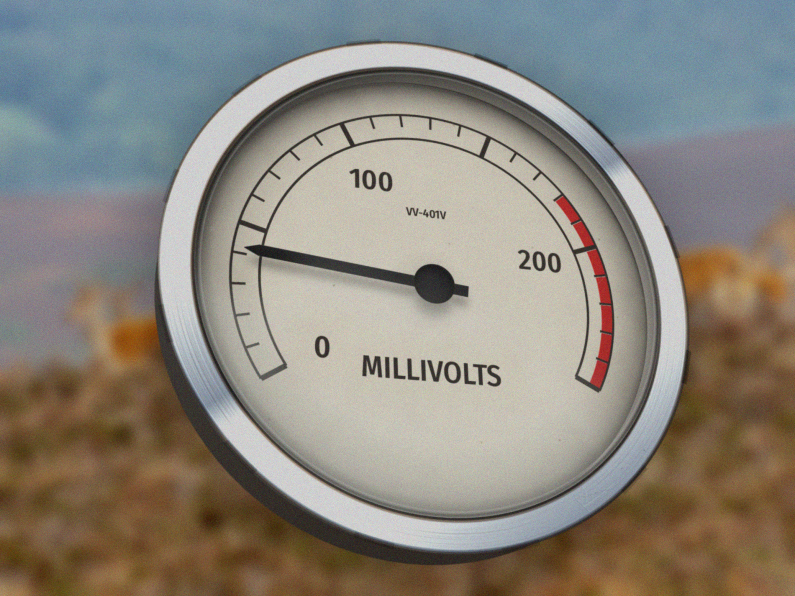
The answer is 40 mV
